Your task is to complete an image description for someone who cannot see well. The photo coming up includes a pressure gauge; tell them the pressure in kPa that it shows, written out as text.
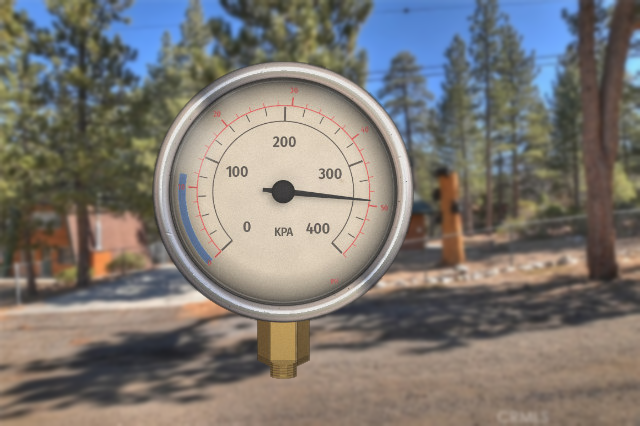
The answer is 340 kPa
